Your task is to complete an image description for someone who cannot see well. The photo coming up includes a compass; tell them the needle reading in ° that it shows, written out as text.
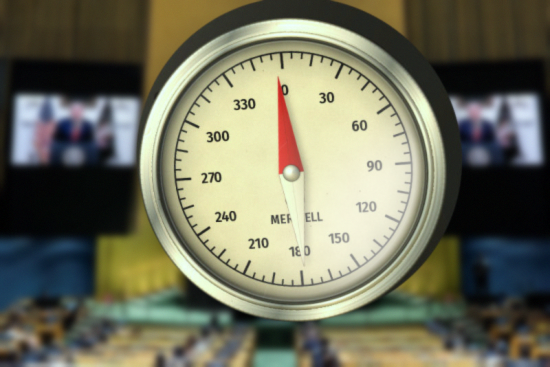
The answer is 357.5 °
